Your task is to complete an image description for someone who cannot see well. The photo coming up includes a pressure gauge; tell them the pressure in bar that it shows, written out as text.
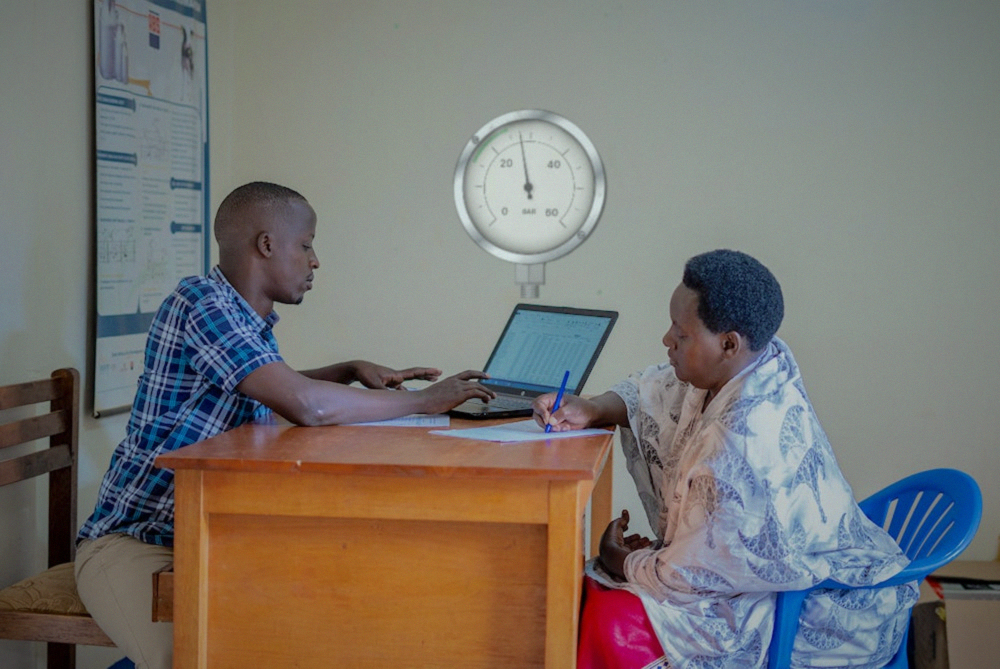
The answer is 27.5 bar
